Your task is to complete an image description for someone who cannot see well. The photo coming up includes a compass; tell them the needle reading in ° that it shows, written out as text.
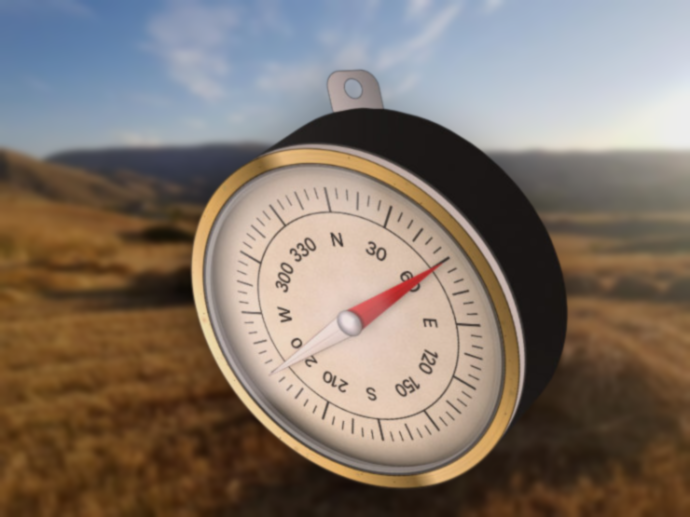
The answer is 60 °
